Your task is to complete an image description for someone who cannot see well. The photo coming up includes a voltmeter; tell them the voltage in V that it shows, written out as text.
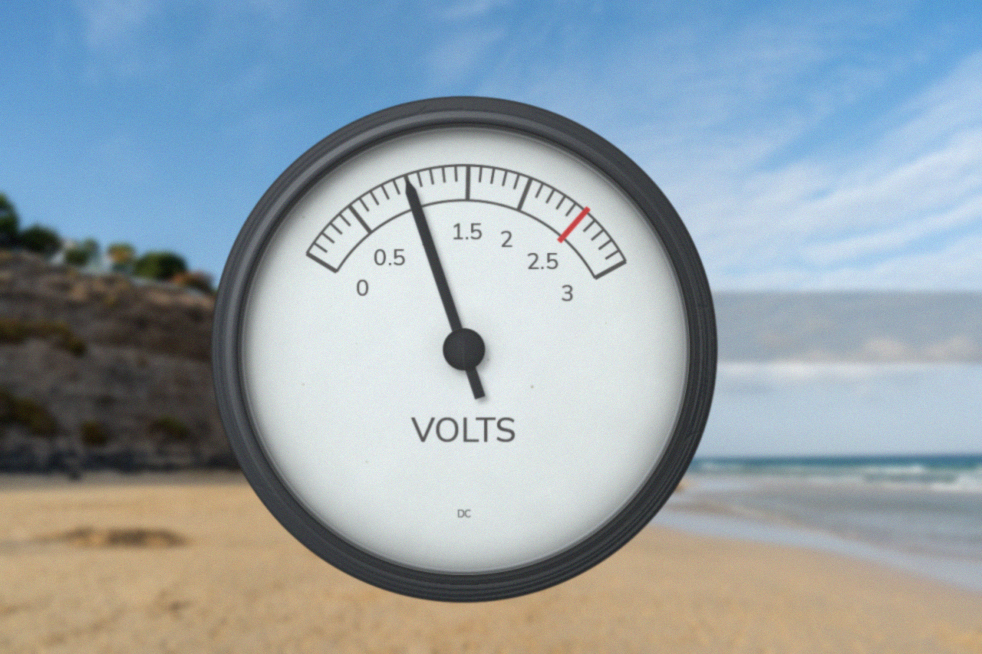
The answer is 1 V
